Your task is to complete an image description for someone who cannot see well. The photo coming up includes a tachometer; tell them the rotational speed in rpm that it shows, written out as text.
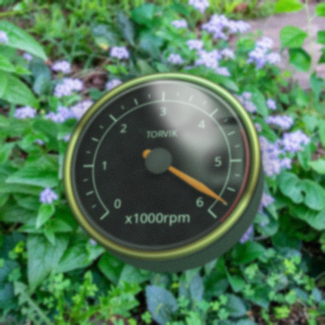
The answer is 5750 rpm
